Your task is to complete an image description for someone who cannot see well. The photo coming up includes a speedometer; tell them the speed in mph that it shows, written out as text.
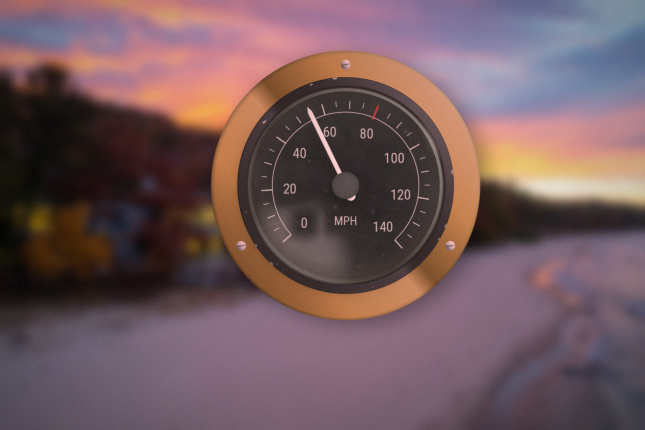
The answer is 55 mph
